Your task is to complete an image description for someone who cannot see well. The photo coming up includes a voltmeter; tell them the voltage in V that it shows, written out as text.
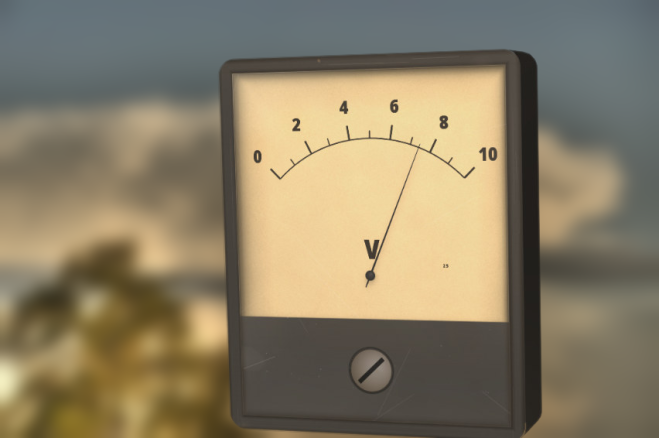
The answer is 7.5 V
